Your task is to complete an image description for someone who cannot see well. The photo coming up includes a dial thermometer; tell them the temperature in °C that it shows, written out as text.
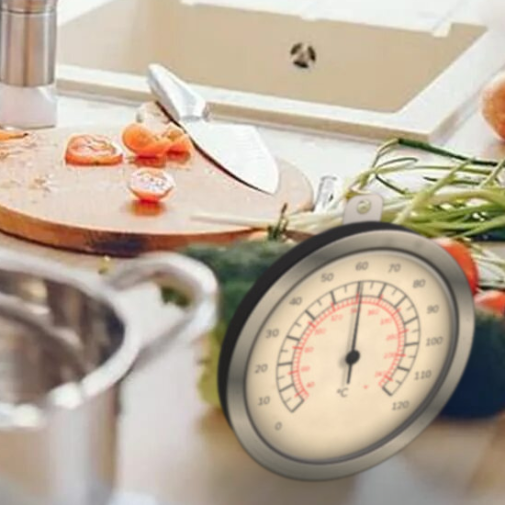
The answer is 60 °C
